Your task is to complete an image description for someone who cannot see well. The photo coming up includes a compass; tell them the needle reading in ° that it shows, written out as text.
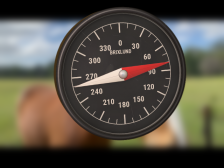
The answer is 80 °
